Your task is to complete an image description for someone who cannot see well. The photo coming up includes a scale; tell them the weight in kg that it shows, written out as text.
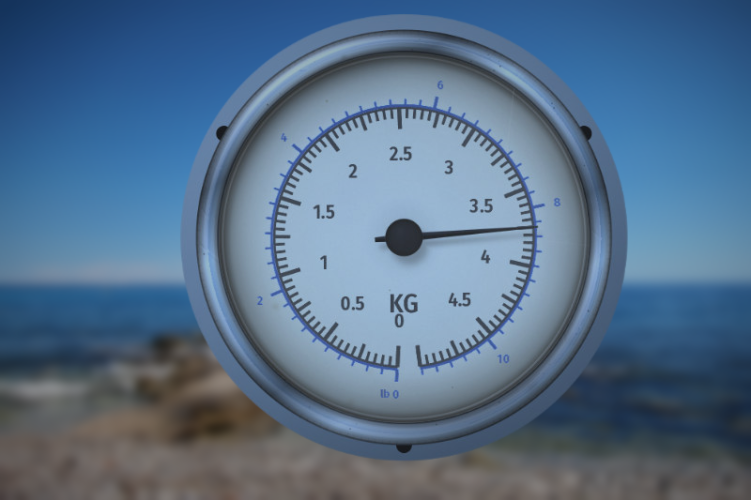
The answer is 3.75 kg
